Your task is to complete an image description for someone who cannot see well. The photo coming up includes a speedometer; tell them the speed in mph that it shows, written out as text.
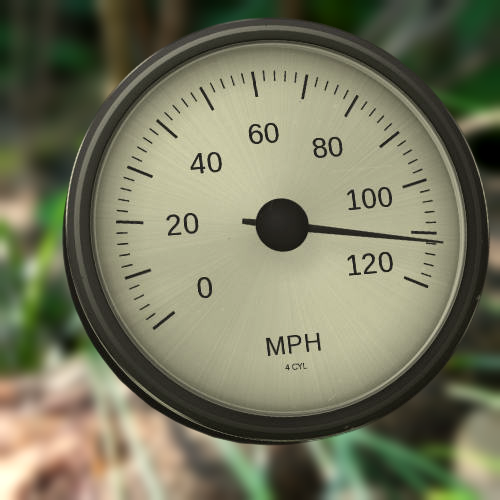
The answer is 112 mph
